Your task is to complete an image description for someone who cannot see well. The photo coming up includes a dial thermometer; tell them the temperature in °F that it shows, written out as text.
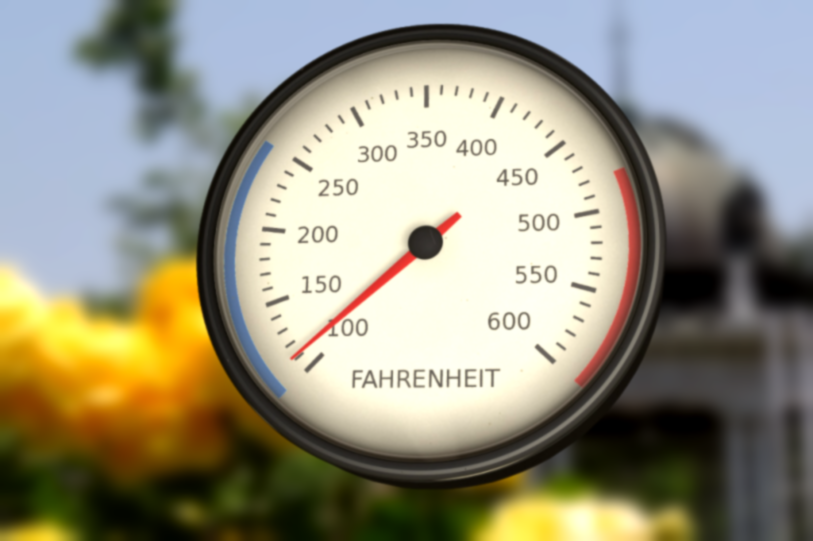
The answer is 110 °F
